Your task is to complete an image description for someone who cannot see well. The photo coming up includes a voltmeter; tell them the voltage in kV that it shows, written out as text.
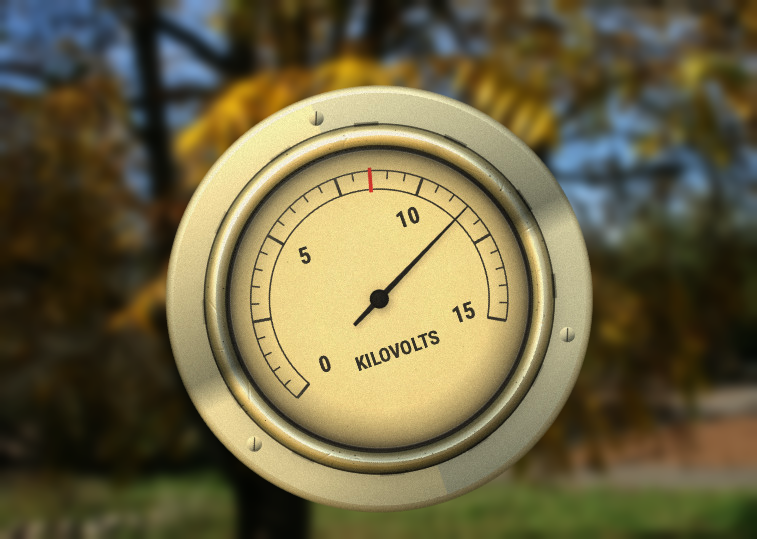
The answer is 11.5 kV
